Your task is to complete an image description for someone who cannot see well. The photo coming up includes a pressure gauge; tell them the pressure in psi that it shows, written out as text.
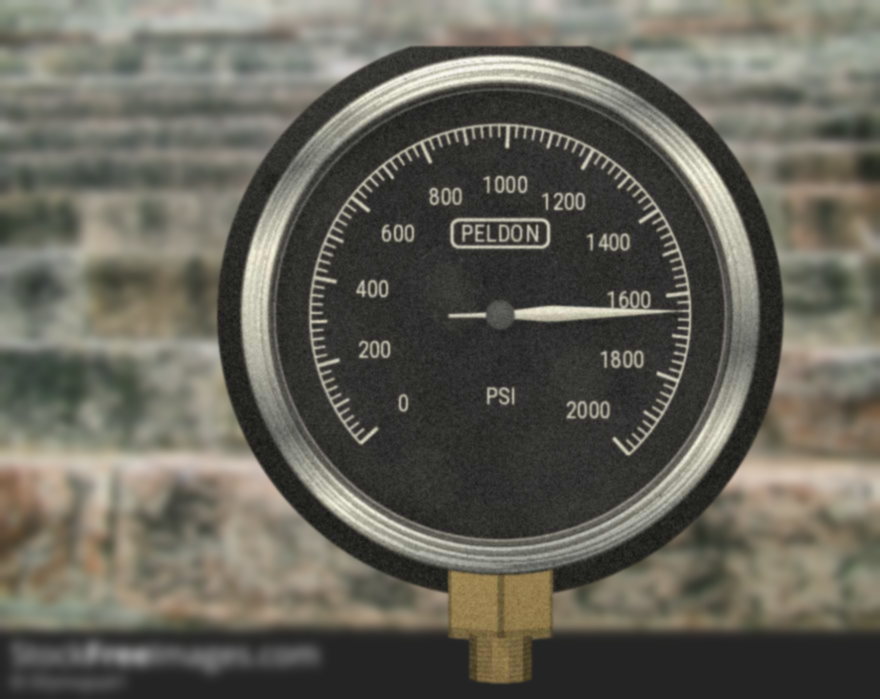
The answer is 1640 psi
